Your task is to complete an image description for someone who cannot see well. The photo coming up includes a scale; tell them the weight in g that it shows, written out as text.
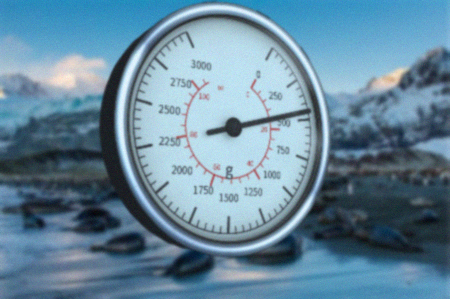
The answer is 450 g
